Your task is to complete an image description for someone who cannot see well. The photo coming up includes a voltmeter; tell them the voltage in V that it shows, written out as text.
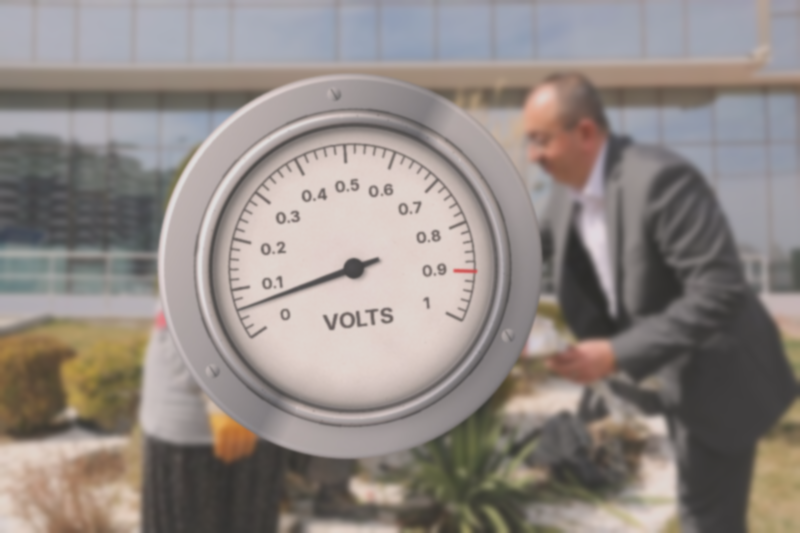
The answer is 0.06 V
